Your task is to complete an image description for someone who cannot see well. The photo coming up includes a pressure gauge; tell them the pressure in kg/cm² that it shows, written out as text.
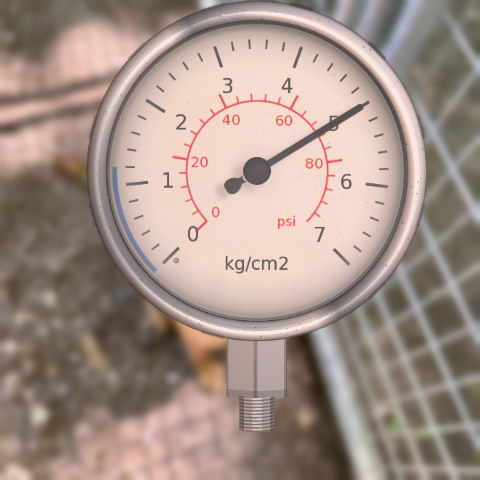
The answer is 5 kg/cm²
